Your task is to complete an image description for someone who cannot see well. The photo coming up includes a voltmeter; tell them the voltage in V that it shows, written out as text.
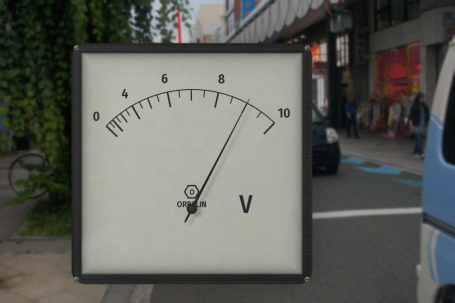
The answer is 9 V
